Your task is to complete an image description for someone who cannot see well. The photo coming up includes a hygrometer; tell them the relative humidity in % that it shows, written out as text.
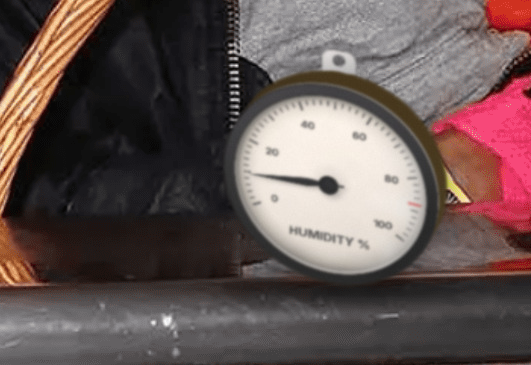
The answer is 10 %
